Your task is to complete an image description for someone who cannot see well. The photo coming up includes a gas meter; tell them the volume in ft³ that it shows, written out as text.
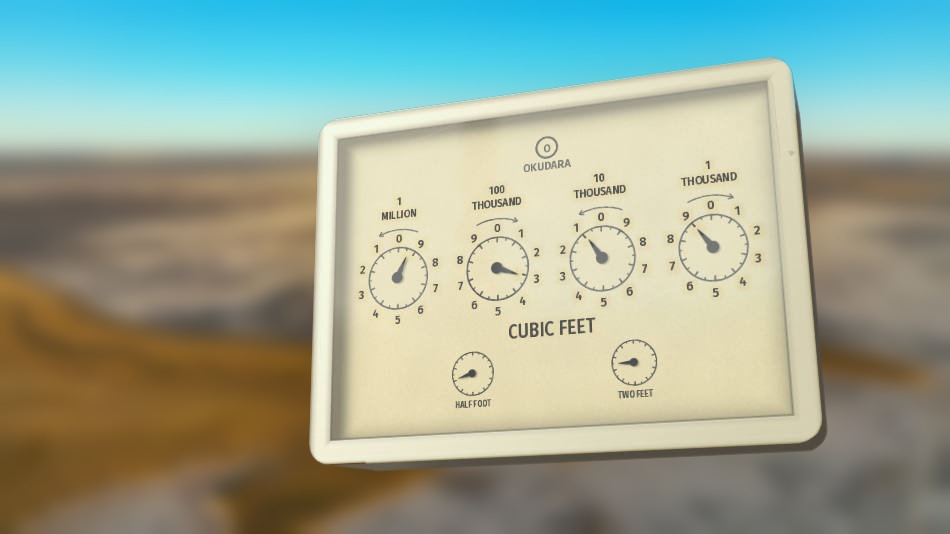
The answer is 930900 ft³
